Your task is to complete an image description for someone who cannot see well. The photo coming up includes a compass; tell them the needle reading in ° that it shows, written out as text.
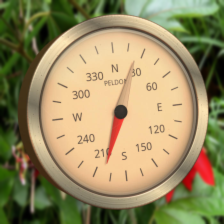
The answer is 202.5 °
